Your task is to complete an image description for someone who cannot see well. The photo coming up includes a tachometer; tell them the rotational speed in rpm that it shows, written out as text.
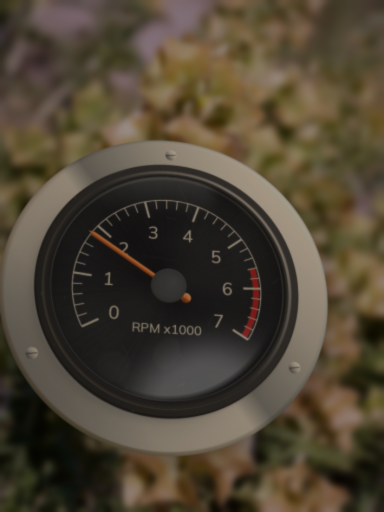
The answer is 1800 rpm
